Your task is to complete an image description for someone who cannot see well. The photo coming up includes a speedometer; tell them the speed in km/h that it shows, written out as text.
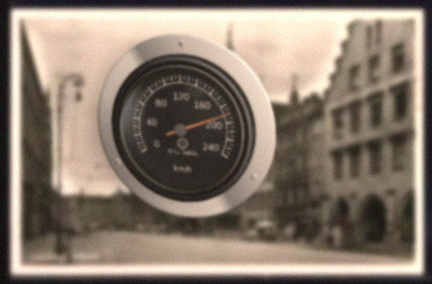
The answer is 190 km/h
